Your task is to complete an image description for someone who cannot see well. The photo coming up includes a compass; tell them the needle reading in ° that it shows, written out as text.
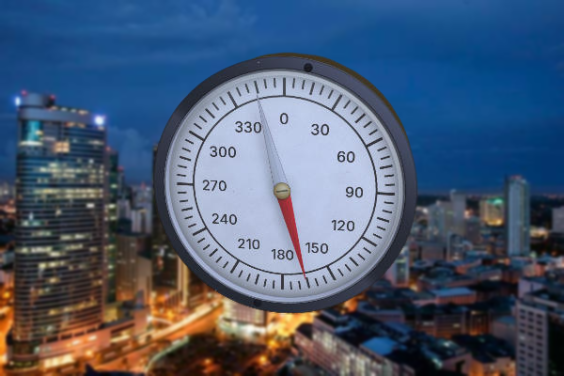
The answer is 165 °
